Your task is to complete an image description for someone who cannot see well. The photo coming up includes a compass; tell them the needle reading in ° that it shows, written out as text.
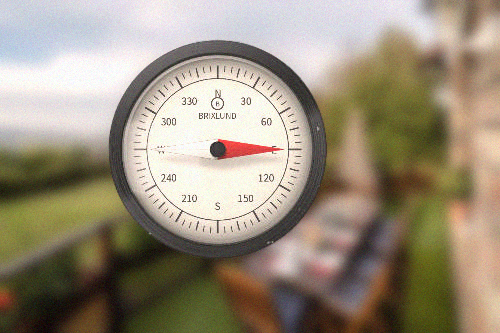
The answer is 90 °
